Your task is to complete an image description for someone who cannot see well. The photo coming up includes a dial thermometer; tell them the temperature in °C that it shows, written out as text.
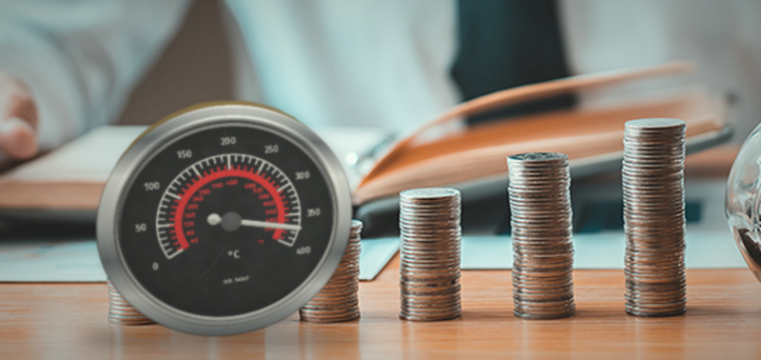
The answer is 370 °C
